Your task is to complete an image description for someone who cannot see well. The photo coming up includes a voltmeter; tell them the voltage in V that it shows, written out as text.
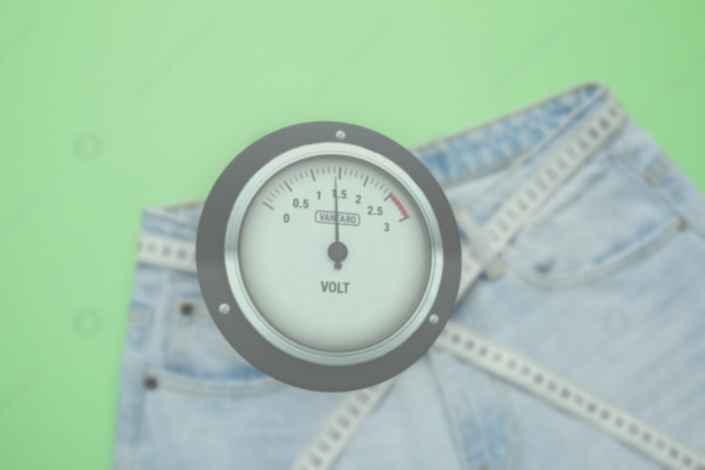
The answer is 1.4 V
